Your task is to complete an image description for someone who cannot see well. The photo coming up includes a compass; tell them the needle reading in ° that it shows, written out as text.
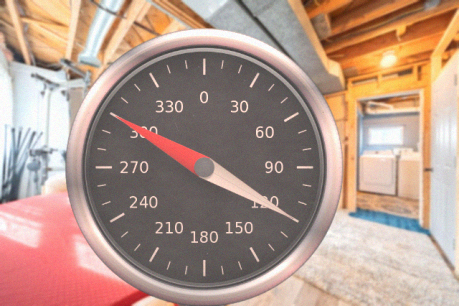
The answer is 300 °
